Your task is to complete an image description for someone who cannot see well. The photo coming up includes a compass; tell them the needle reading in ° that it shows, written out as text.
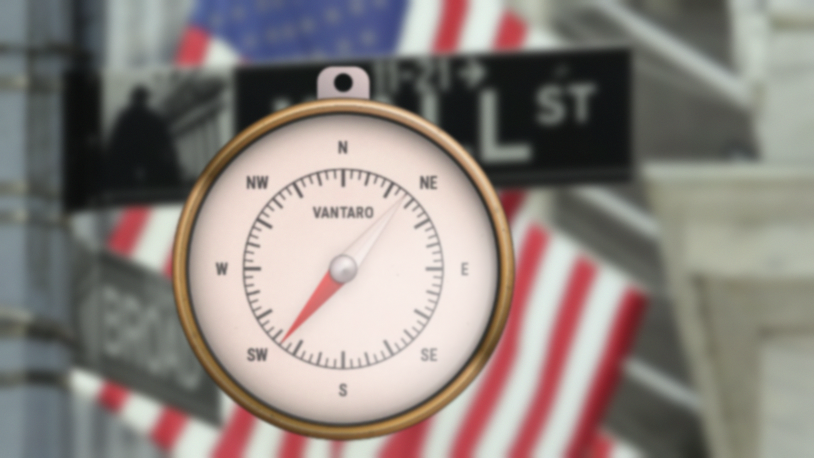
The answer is 220 °
